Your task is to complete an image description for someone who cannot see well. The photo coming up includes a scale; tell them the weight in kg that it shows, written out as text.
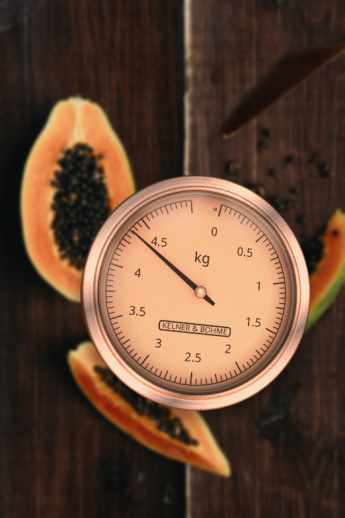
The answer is 4.35 kg
